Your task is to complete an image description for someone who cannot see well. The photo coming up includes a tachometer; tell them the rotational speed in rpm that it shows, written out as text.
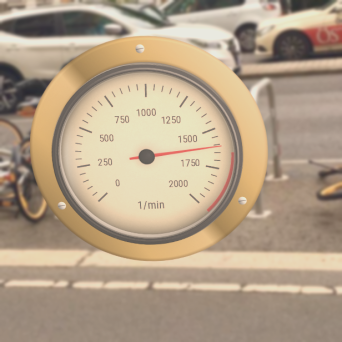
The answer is 1600 rpm
